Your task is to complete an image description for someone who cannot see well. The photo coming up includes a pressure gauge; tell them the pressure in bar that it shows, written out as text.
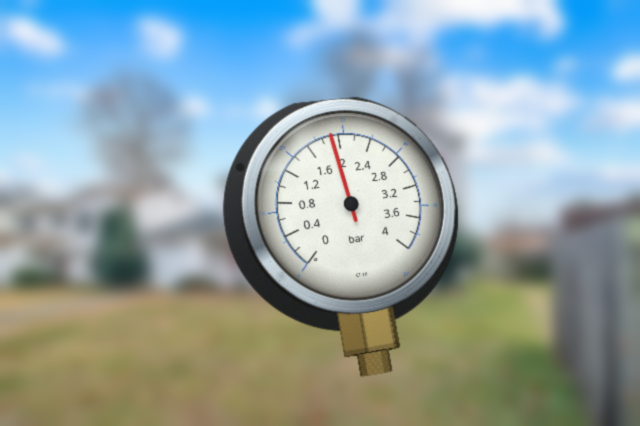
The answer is 1.9 bar
